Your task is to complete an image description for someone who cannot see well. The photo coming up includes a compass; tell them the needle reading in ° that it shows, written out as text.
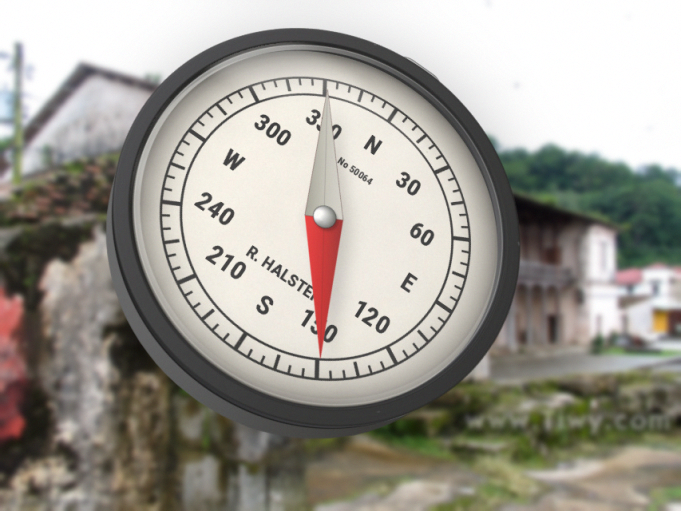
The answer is 150 °
